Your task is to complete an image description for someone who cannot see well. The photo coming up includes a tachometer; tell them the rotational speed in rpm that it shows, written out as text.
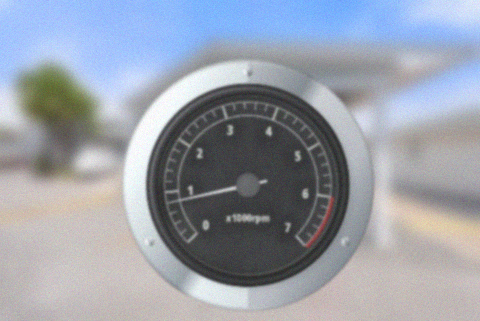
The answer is 800 rpm
